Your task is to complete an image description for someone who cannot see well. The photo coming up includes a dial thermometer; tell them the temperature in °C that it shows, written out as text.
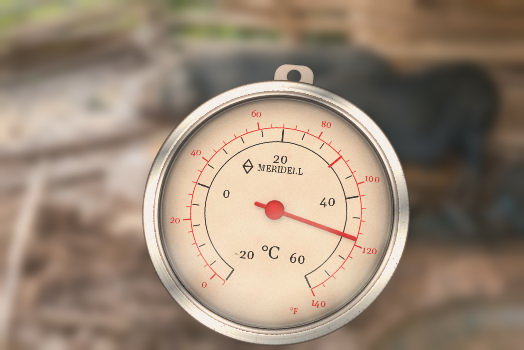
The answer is 48 °C
